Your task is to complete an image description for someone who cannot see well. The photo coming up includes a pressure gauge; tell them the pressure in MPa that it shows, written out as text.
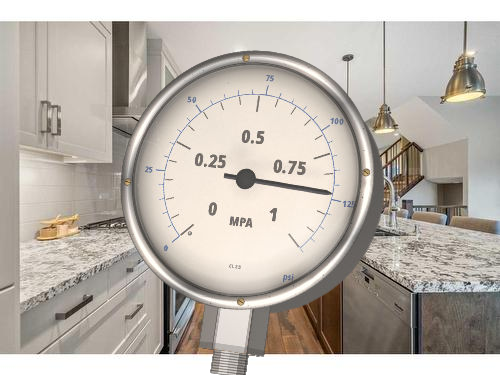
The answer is 0.85 MPa
